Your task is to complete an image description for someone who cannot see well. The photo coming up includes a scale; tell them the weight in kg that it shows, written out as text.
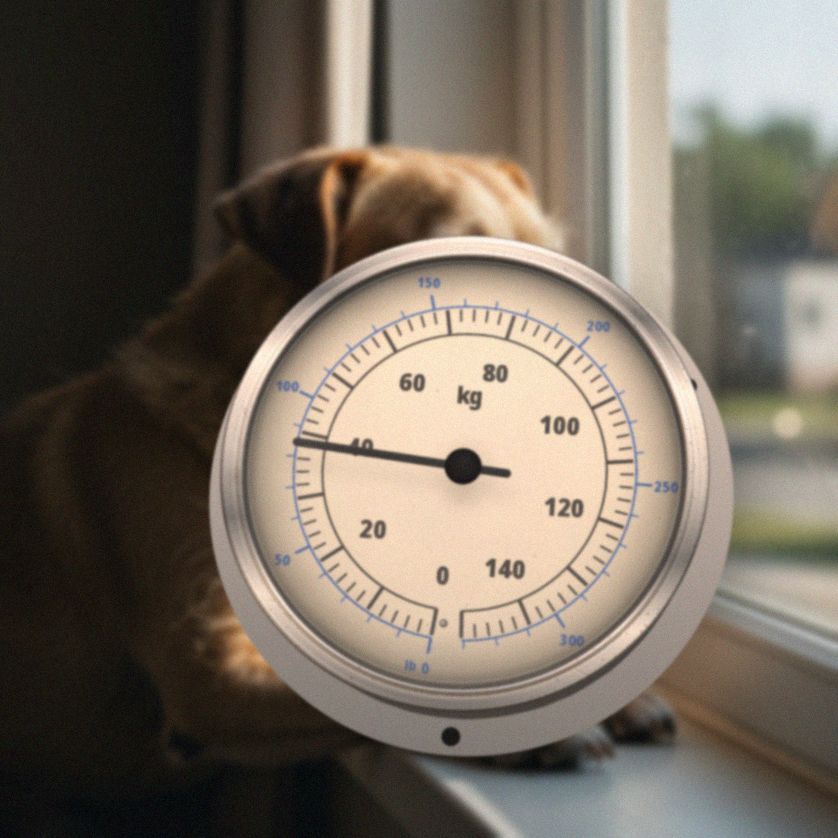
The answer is 38 kg
